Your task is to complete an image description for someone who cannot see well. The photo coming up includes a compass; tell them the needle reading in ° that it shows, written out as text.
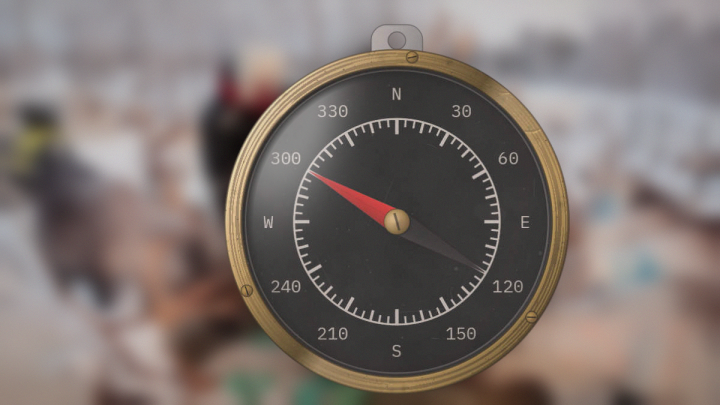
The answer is 300 °
